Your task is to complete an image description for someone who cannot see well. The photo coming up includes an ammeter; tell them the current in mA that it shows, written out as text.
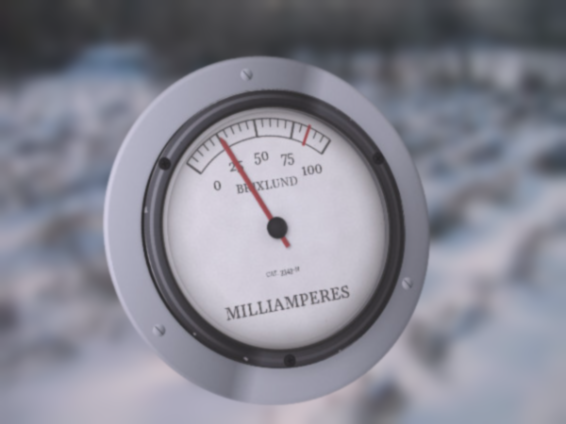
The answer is 25 mA
